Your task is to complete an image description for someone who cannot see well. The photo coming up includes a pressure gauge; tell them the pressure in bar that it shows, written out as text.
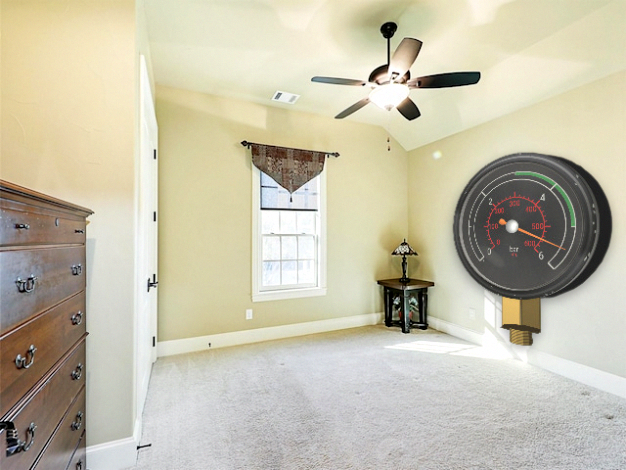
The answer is 5.5 bar
